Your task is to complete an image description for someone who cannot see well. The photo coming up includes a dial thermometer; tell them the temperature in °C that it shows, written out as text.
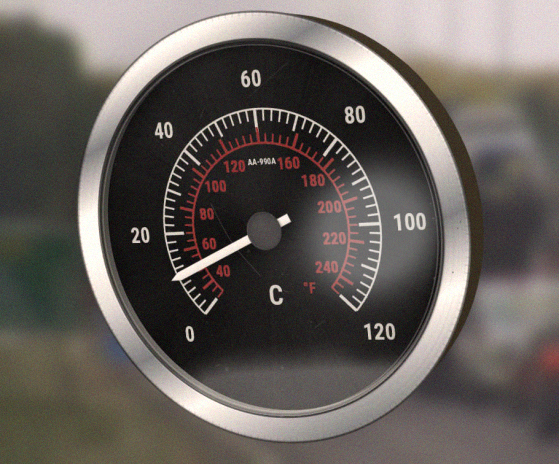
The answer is 10 °C
